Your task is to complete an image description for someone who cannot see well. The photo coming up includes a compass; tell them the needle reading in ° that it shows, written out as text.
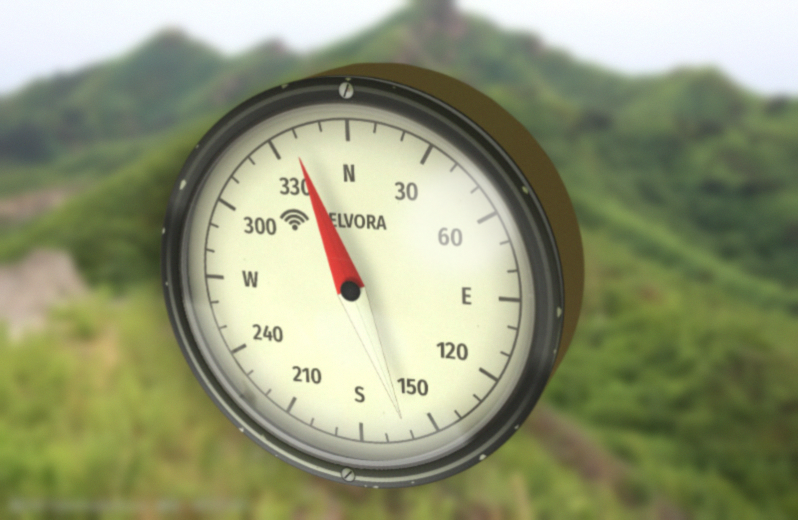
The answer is 340 °
